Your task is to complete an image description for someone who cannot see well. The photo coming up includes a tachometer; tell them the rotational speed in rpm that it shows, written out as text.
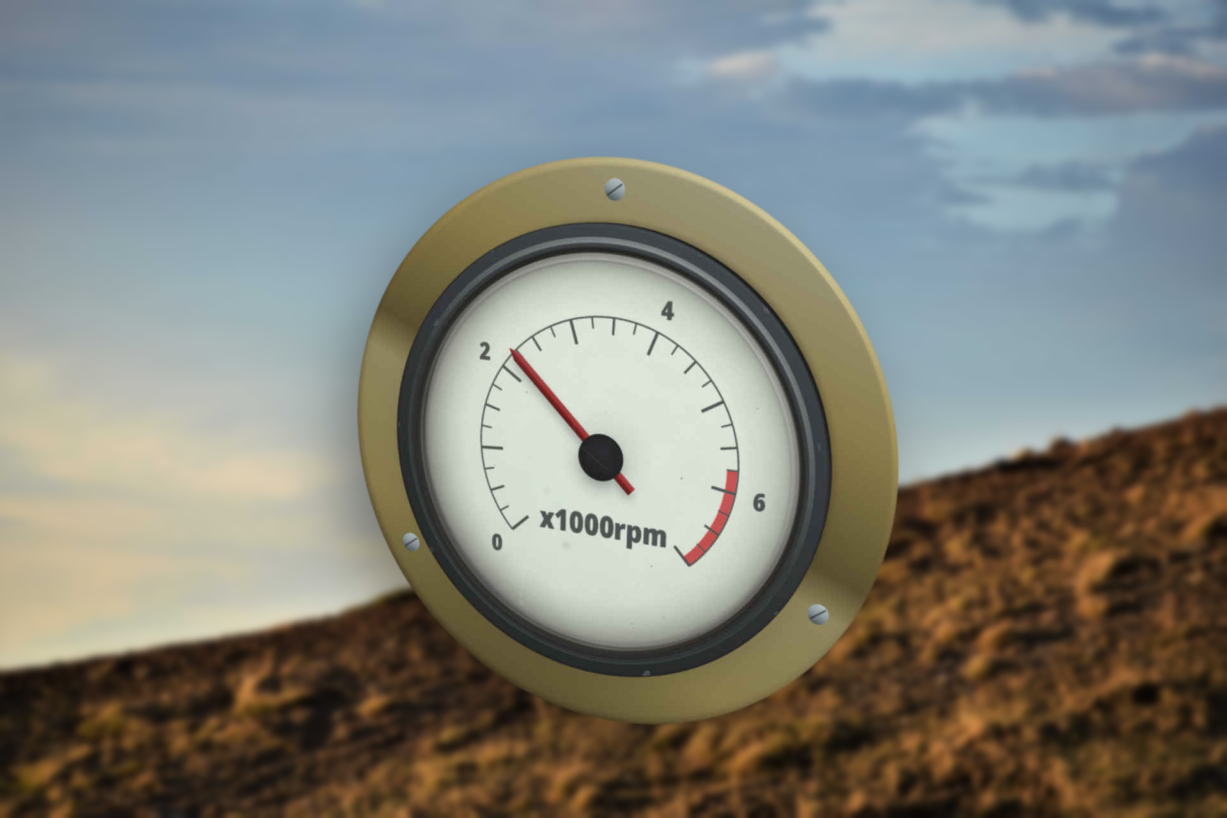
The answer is 2250 rpm
